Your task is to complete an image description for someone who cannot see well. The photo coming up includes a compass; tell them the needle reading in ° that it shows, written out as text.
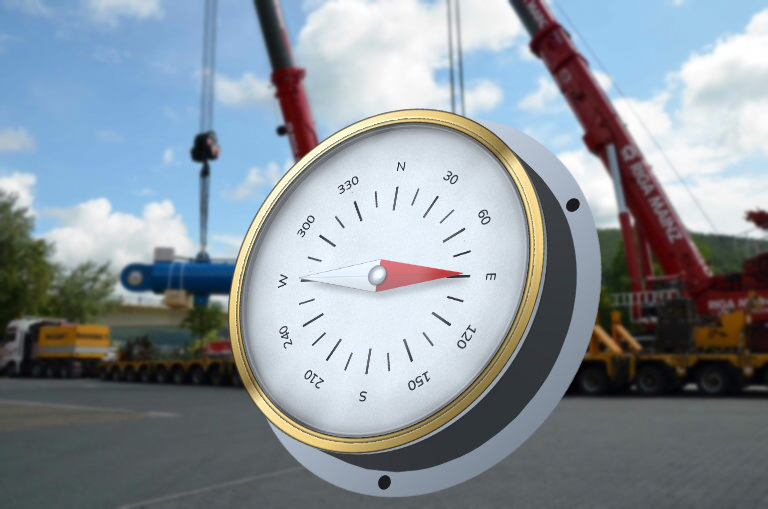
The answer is 90 °
